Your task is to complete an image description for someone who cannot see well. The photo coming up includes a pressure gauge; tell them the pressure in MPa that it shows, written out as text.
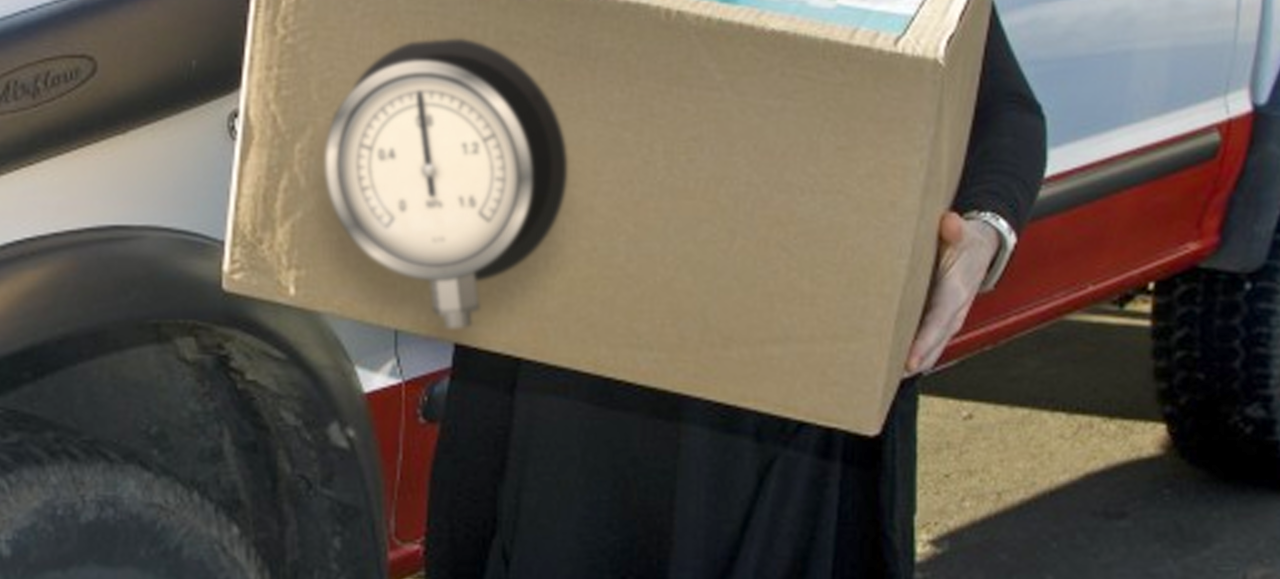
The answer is 0.8 MPa
